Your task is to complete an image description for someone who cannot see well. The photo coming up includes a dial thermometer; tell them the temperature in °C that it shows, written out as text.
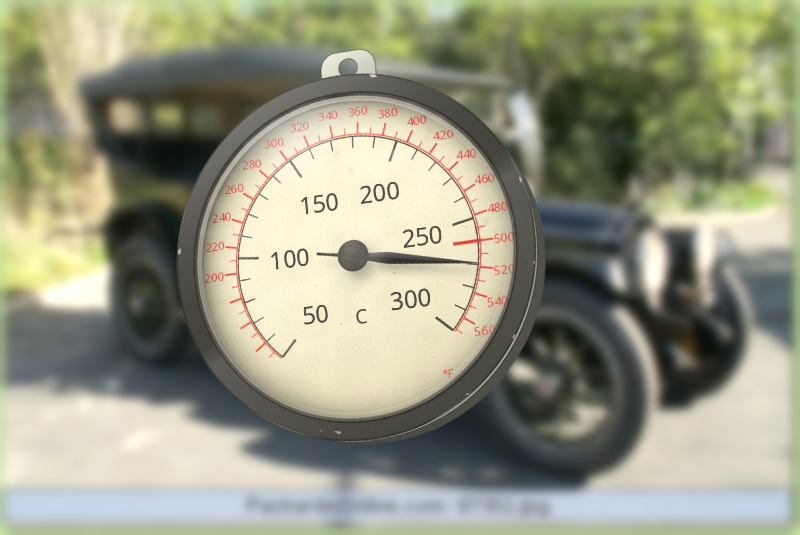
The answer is 270 °C
